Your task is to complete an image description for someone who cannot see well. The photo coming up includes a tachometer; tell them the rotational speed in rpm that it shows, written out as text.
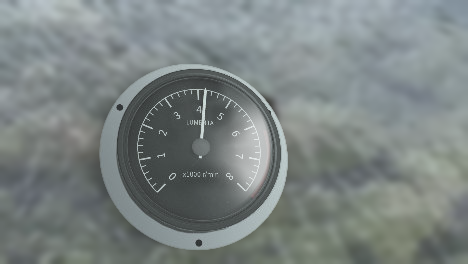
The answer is 4200 rpm
